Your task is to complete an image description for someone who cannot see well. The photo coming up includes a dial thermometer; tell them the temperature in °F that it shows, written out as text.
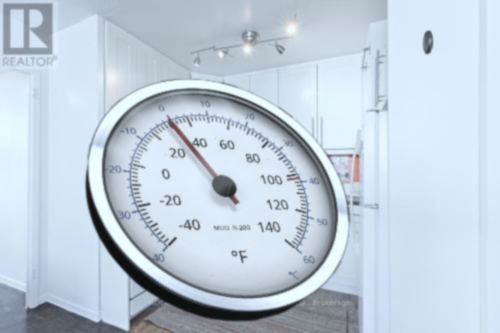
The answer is 30 °F
